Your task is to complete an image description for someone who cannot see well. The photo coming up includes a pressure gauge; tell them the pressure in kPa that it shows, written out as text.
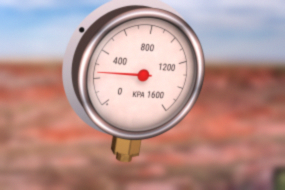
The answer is 250 kPa
